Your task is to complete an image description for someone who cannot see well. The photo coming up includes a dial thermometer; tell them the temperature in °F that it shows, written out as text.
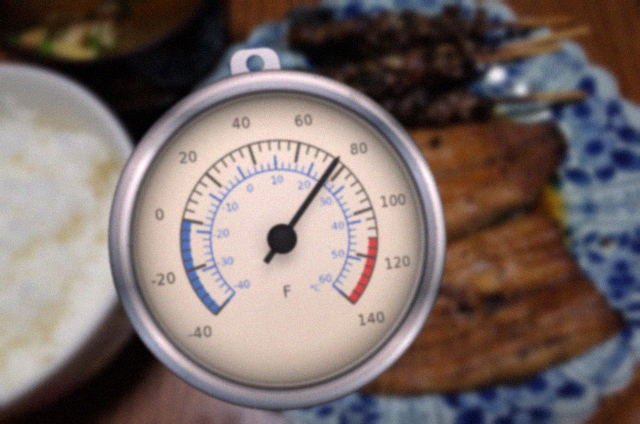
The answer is 76 °F
